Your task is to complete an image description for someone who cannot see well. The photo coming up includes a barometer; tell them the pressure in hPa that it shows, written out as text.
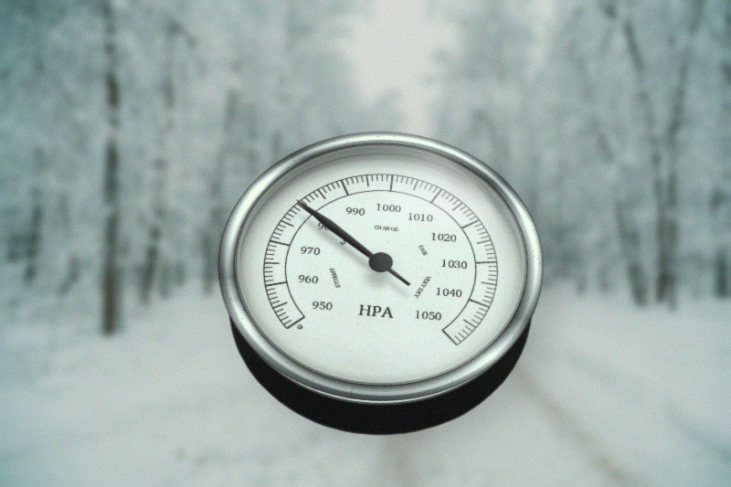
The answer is 980 hPa
